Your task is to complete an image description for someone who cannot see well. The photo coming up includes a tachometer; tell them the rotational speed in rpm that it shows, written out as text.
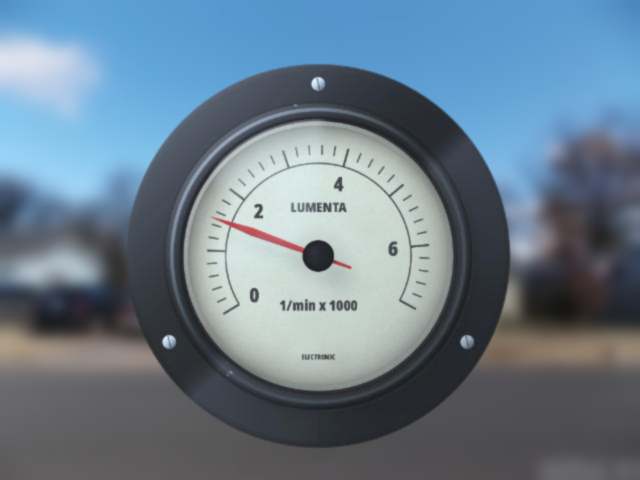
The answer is 1500 rpm
